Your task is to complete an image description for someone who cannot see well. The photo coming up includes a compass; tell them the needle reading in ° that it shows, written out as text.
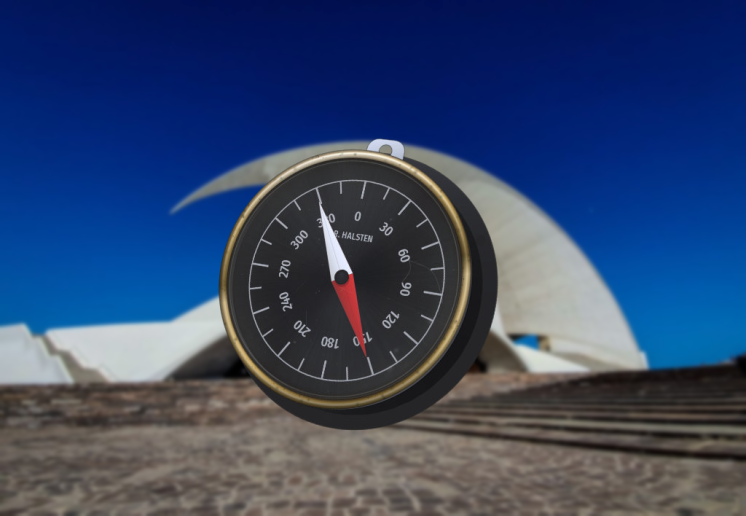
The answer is 150 °
